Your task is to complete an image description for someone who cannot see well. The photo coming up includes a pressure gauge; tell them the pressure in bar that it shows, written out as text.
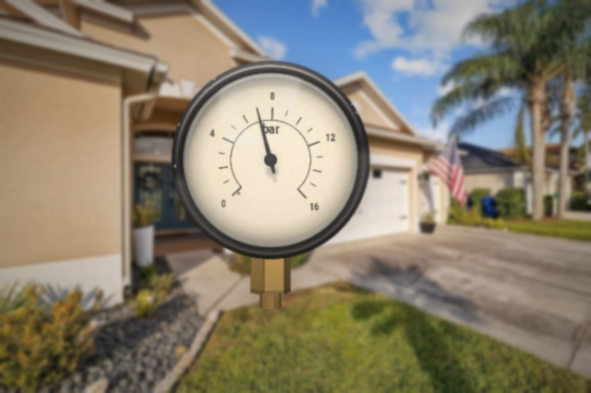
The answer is 7 bar
